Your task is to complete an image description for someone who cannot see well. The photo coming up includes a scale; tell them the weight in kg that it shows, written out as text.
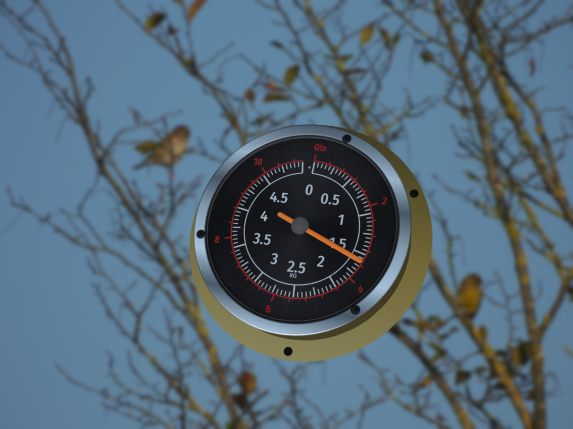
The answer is 1.6 kg
